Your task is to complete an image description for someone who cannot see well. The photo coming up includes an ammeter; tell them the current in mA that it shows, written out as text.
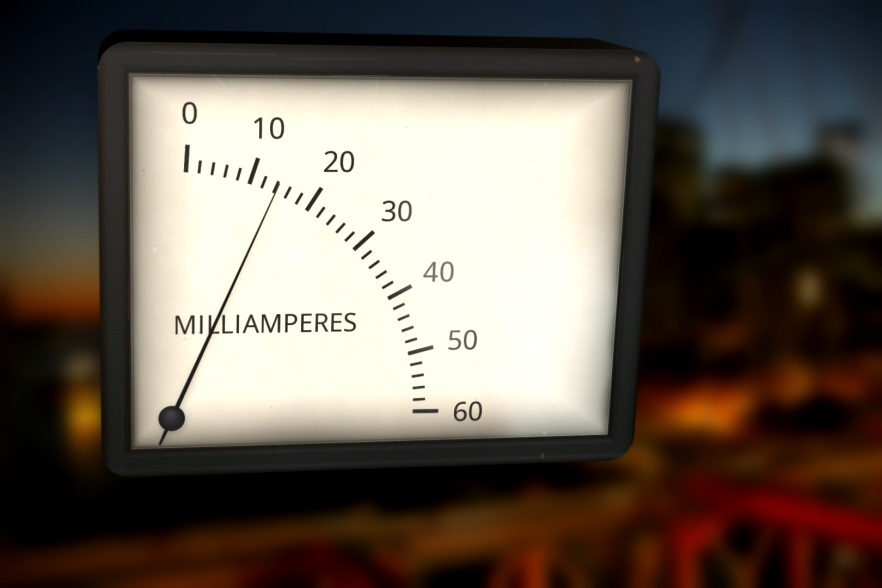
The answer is 14 mA
